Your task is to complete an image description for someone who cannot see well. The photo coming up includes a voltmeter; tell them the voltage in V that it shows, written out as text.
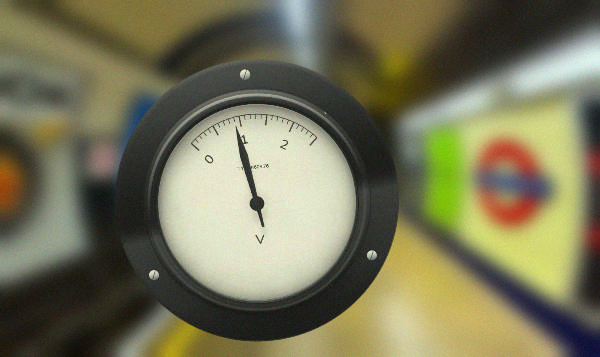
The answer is 0.9 V
